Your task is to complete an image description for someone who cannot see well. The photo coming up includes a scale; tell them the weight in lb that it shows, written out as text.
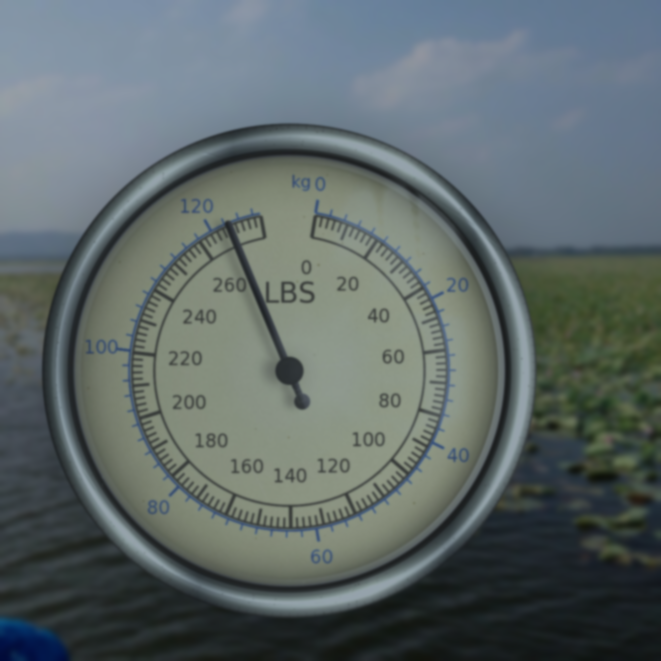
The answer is 270 lb
